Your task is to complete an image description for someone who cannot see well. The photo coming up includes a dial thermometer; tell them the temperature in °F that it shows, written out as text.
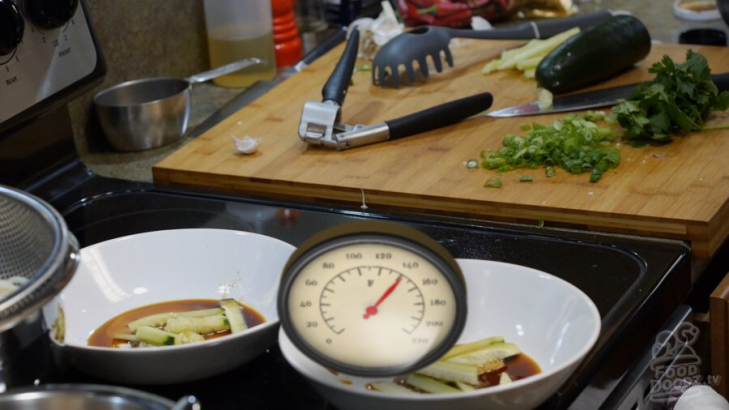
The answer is 140 °F
